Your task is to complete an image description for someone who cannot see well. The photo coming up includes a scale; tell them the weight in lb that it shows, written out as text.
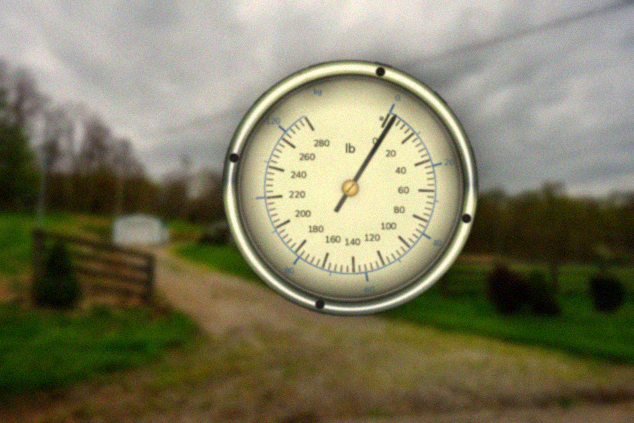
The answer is 4 lb
